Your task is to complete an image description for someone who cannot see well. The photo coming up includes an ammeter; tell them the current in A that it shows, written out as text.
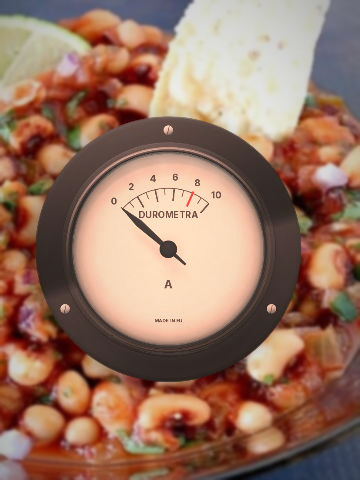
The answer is 0 A
